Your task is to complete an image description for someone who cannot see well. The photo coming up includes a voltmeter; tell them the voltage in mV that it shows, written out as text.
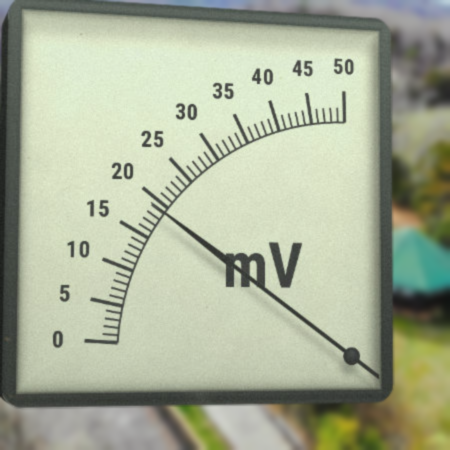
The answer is 19 mV
